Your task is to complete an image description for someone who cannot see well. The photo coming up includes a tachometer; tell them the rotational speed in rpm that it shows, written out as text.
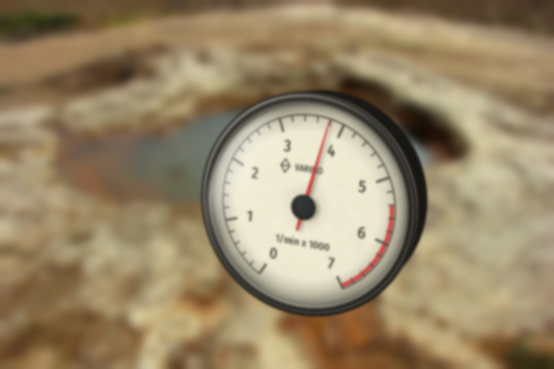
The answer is 3800 rpm
